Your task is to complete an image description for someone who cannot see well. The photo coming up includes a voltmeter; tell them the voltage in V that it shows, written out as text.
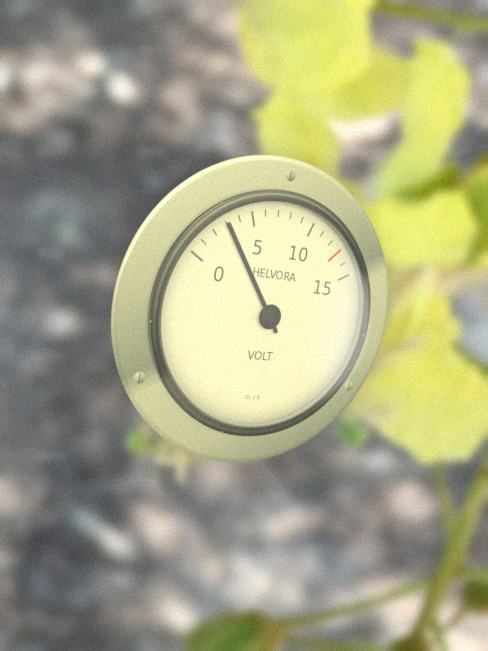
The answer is 3 V
